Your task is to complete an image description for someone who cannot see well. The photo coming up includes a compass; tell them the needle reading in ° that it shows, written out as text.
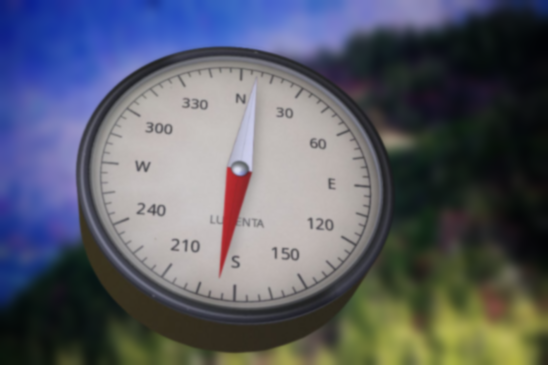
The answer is 187.5 °
